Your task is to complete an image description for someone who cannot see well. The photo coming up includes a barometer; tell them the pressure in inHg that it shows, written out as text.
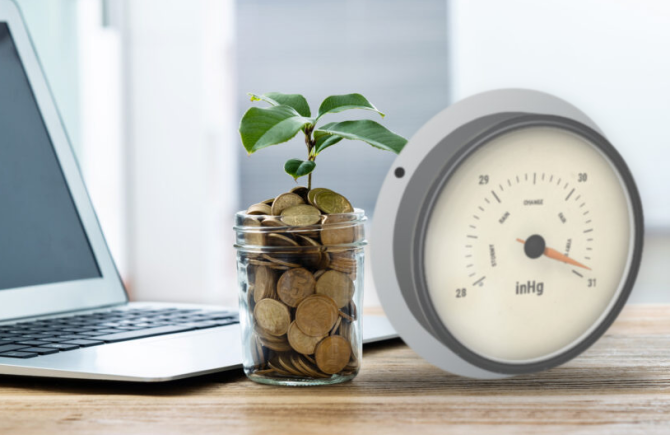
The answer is 30.9 inHg
